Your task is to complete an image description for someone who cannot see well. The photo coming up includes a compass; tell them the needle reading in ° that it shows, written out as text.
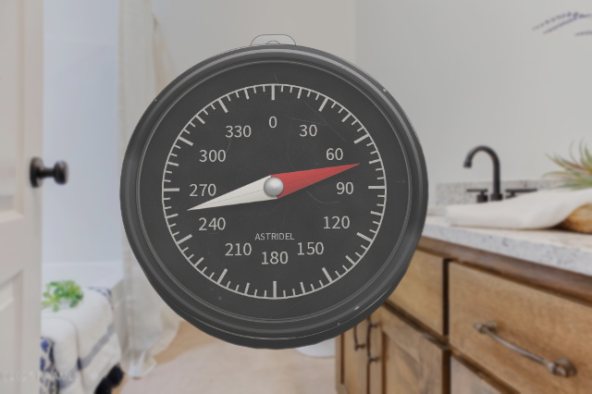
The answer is 75 °
